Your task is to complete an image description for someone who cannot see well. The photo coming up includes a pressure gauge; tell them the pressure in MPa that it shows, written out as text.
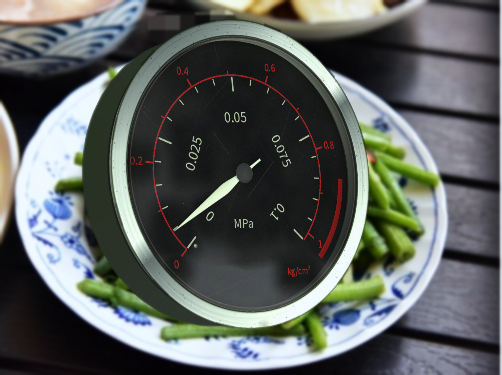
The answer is 0.005 MPa
